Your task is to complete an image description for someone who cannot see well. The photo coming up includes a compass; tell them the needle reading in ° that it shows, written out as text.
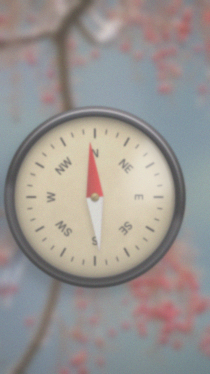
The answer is 355 °
